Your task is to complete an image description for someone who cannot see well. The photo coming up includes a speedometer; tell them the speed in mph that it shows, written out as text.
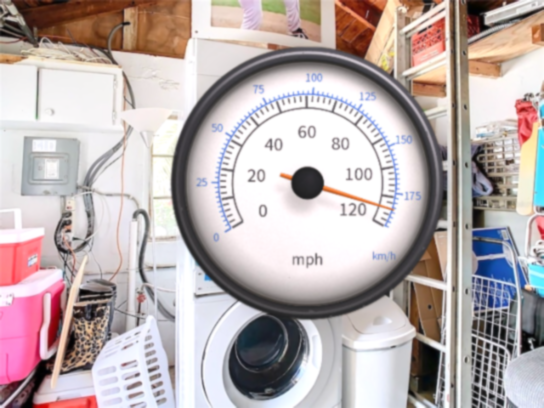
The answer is 114 mph
